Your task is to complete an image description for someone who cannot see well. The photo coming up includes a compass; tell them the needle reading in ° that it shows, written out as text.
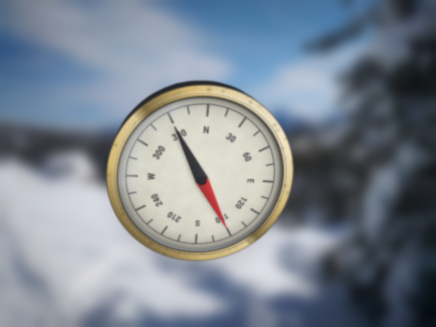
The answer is 150 °
